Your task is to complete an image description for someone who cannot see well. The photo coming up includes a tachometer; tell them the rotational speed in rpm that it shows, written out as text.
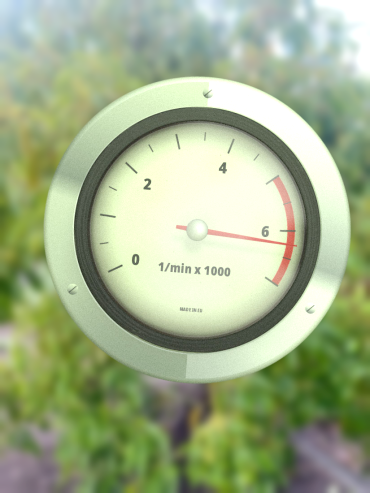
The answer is 6250 rpm
